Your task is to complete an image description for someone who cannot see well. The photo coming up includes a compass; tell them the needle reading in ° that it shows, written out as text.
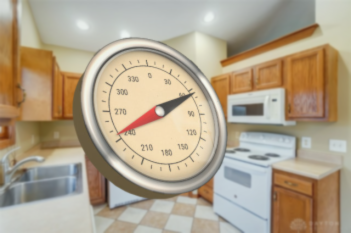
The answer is 245 °
